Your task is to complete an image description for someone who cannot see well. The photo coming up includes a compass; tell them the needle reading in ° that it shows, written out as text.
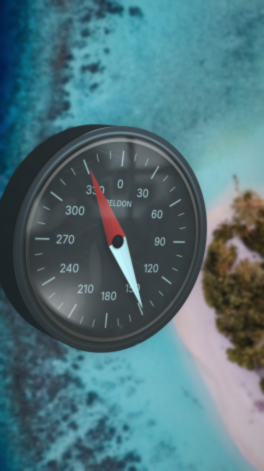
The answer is 330 °
